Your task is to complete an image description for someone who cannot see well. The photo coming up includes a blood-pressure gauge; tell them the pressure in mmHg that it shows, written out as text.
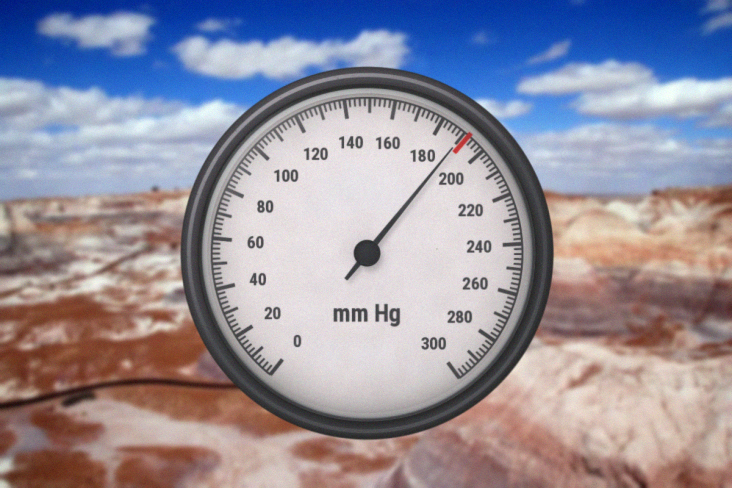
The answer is 190 mmHg
